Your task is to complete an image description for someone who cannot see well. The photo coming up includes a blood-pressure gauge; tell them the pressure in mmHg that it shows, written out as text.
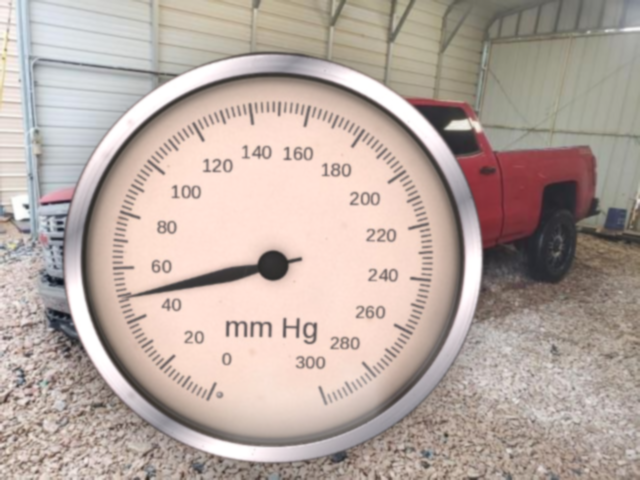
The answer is 50 mmHg
